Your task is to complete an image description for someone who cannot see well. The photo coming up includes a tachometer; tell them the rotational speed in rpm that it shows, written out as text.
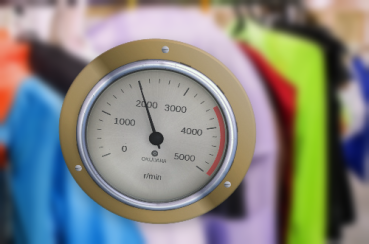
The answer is 2000 rpm
